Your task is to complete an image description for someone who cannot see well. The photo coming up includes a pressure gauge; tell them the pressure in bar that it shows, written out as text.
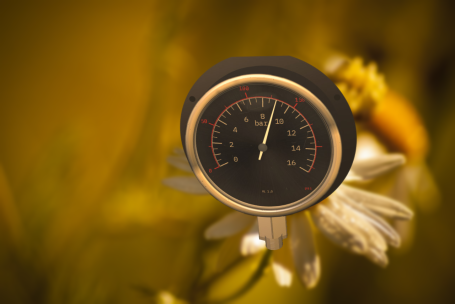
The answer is 9 bar
